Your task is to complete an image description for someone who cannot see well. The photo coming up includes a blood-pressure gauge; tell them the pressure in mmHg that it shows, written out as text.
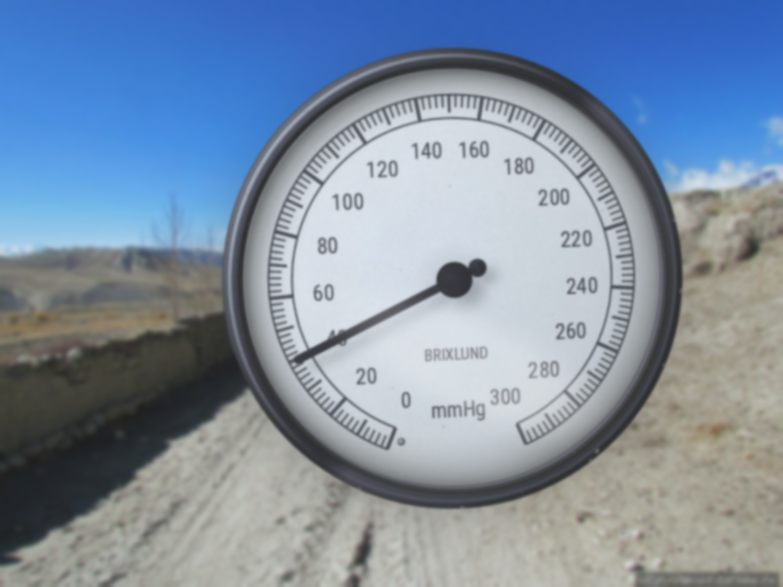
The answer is 40 mmHg
